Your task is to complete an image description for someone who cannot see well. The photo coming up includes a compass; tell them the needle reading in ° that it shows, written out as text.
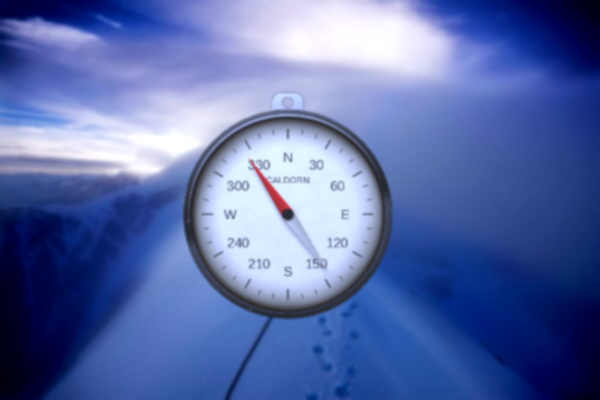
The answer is 325 °
